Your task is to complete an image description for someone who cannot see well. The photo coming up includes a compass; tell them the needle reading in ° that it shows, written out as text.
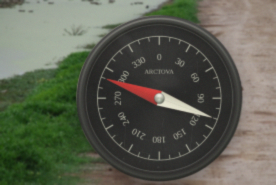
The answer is 290 °
